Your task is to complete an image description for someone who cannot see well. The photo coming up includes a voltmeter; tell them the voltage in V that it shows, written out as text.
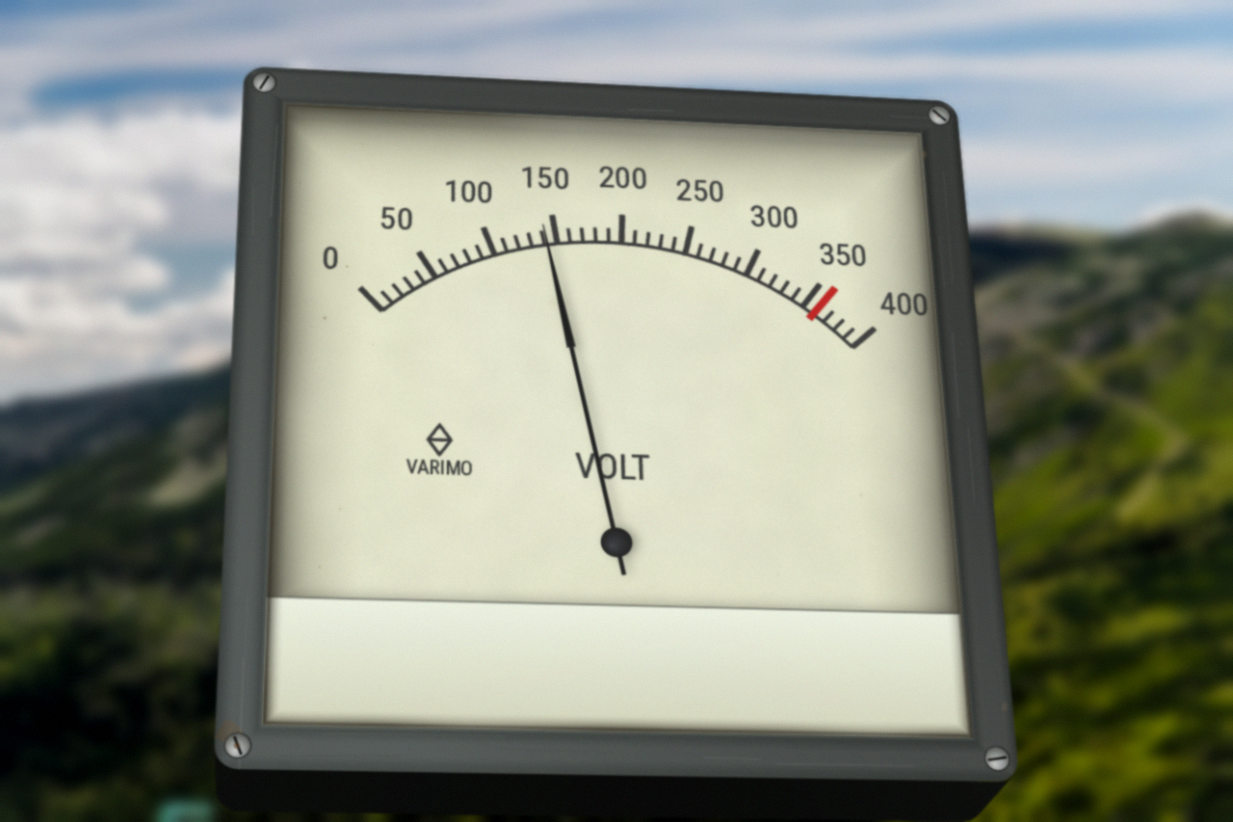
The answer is 140 V
